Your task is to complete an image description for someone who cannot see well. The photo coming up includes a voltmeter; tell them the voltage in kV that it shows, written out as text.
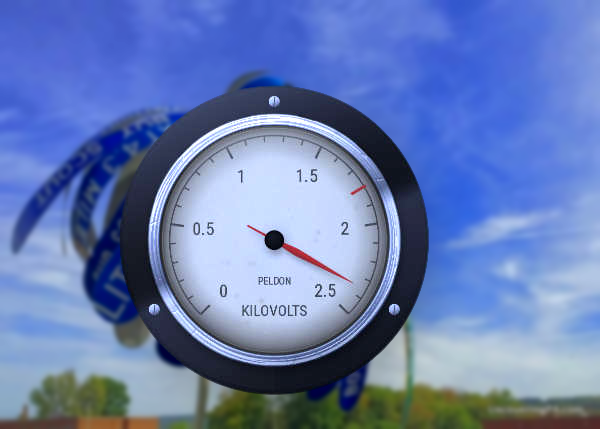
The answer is 2.35 kV
